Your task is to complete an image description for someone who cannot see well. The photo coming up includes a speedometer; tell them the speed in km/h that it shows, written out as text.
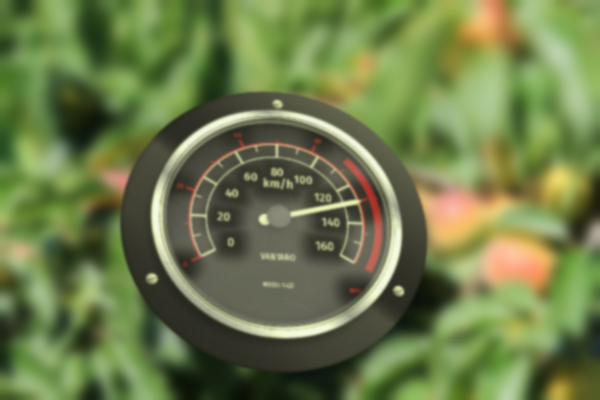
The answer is 130 km/h
